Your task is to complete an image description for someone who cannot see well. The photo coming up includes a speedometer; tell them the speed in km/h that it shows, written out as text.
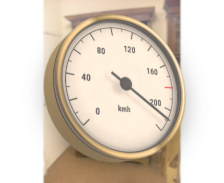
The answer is 210 km/h
